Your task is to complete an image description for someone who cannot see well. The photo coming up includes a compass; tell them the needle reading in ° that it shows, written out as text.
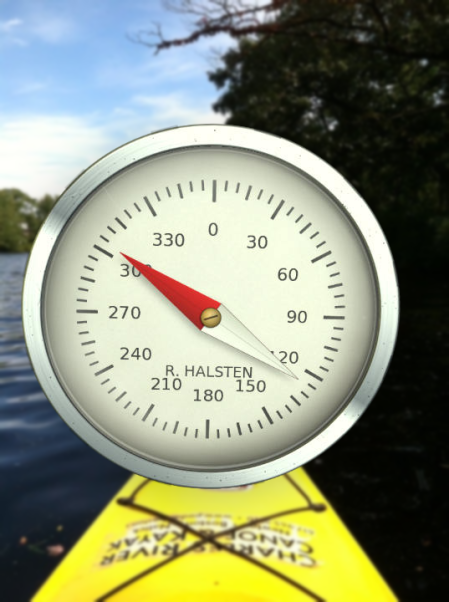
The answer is 305 °
